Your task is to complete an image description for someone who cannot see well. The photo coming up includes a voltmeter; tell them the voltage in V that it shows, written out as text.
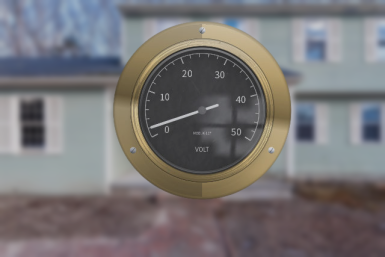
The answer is 2 V
